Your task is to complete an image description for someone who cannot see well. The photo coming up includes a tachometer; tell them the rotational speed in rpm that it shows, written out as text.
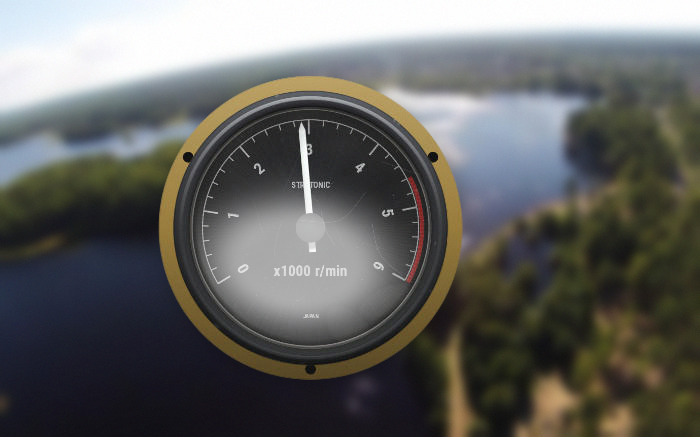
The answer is 2900 rpm
